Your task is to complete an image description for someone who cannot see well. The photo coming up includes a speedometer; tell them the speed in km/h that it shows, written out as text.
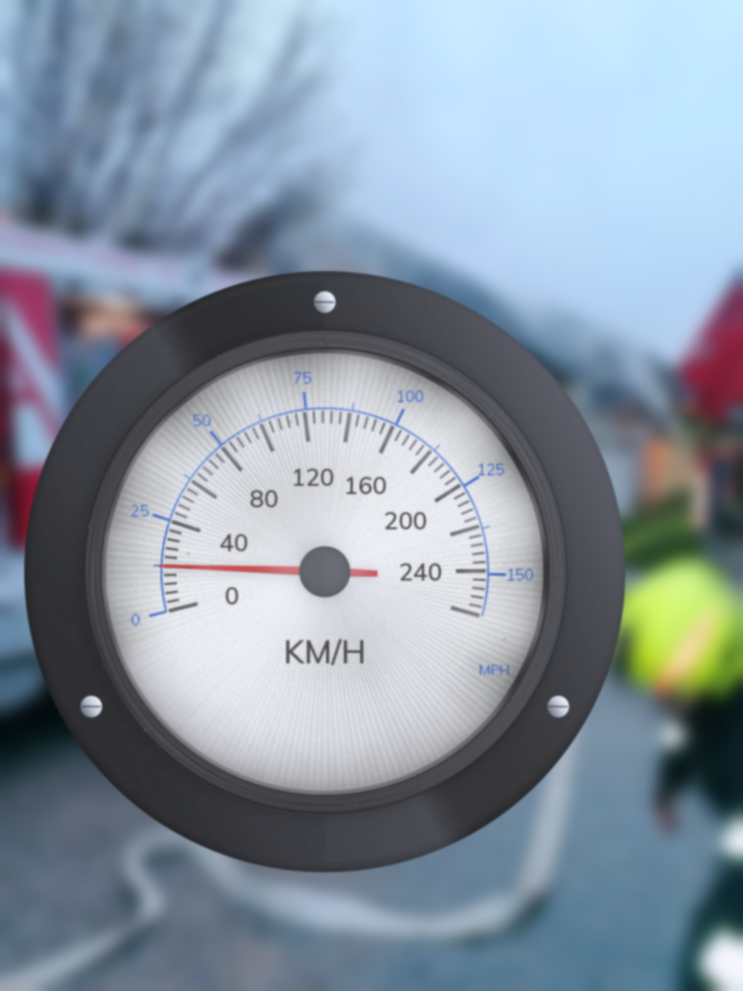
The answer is 20 km/h
